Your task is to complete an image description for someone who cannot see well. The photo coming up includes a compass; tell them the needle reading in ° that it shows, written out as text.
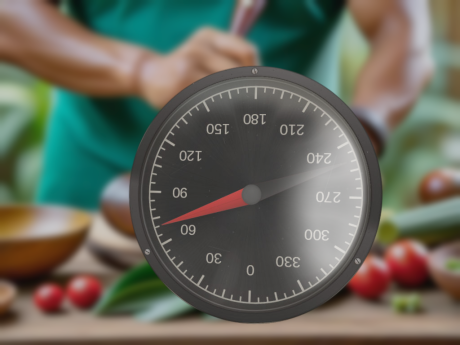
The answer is 70 °
